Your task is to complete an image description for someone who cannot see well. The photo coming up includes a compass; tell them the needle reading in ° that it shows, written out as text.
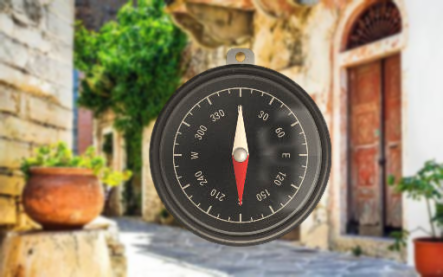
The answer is 180 °
